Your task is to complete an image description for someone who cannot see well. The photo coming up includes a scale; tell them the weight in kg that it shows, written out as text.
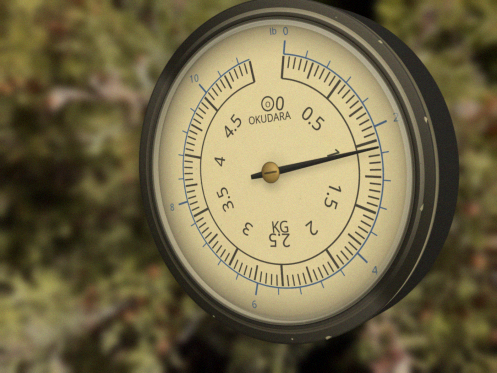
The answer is 1.05 kg
